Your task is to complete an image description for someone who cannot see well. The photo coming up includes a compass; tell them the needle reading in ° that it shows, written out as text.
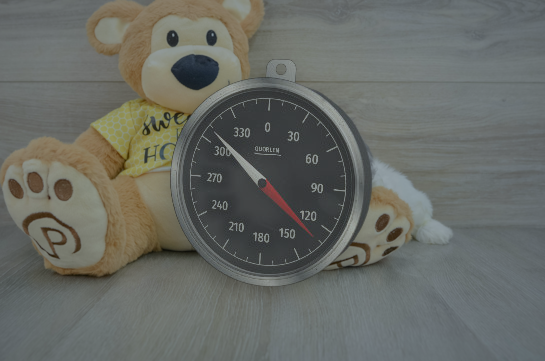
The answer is 130 °
